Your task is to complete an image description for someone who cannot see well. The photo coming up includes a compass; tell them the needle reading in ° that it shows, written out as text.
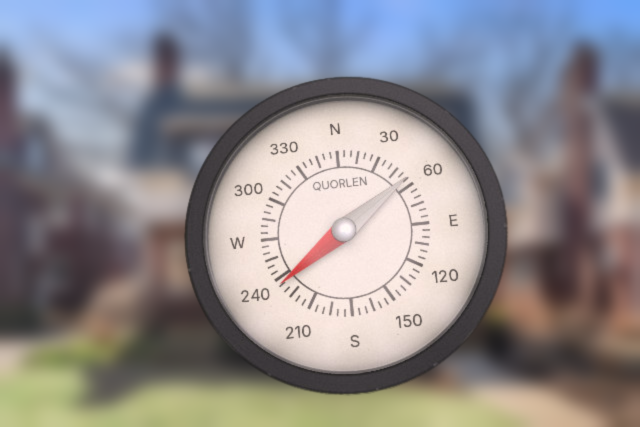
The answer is 235 °
